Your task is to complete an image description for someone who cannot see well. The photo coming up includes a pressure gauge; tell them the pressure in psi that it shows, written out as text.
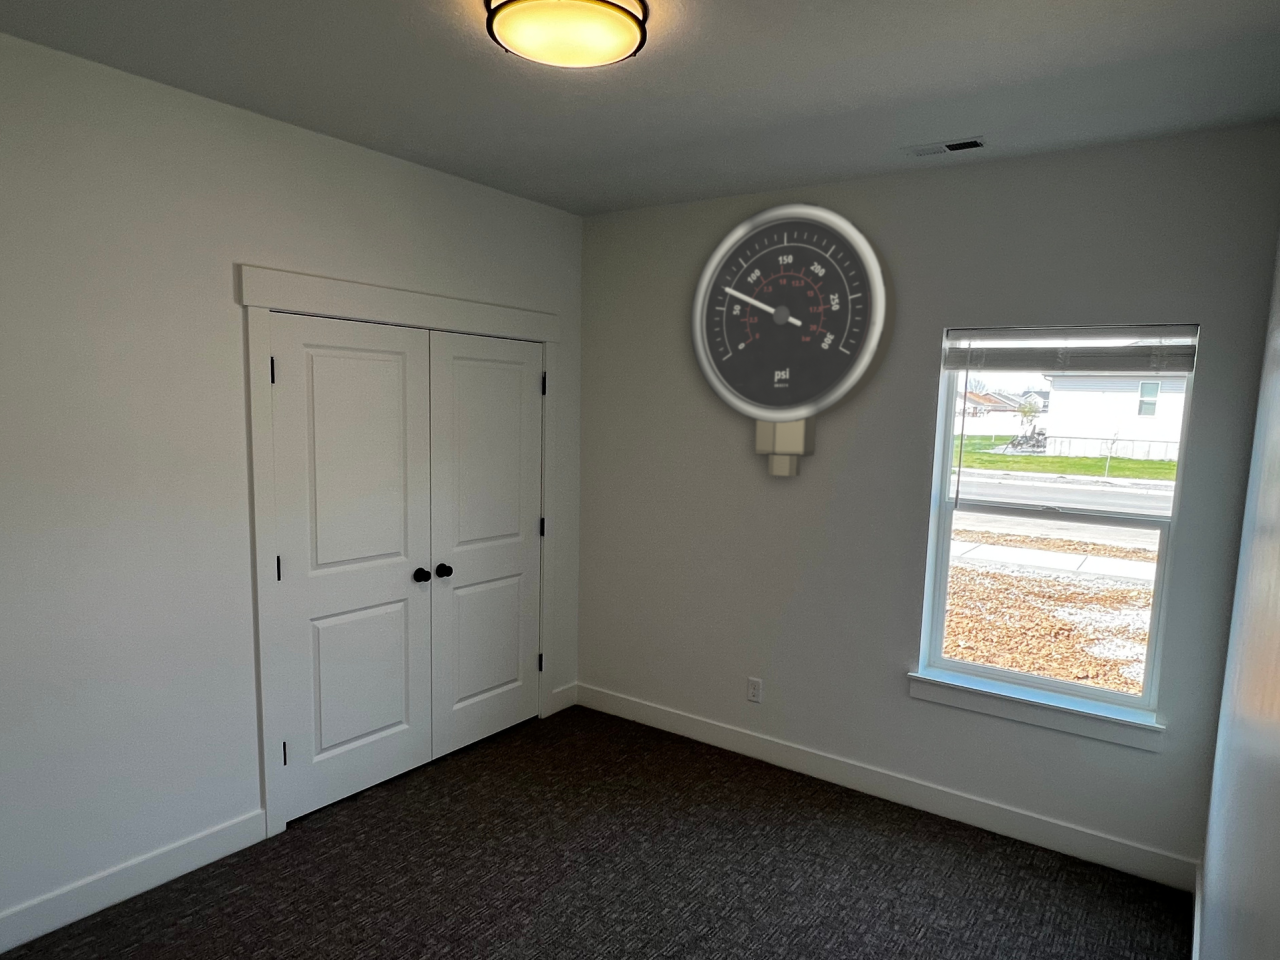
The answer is 70 psi
